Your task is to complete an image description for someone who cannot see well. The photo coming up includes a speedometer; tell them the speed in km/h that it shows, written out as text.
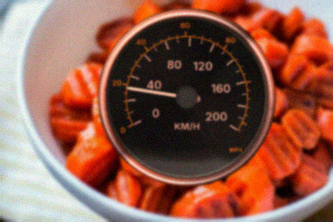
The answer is 30 km/h
